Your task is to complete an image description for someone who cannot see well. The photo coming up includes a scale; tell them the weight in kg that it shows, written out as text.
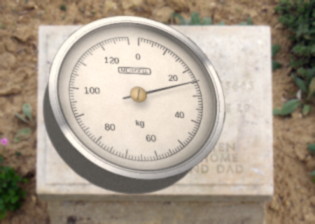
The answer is 25 kg
